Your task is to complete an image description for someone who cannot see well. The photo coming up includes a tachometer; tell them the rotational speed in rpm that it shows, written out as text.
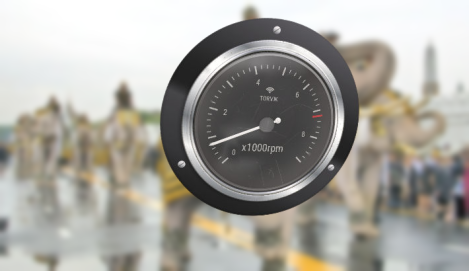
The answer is 800 rpm
